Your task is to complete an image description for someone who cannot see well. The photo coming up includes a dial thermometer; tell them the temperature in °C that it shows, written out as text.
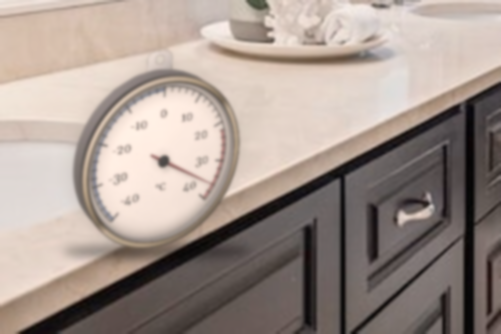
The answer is 36 °C
